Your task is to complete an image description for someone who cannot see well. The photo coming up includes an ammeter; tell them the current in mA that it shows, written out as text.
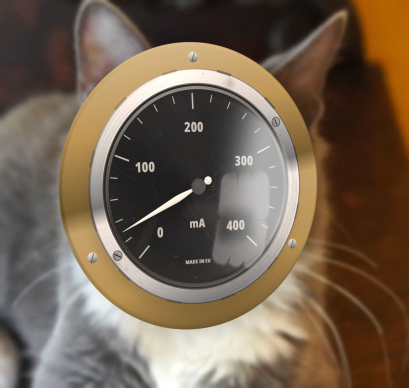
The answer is 30 mA
